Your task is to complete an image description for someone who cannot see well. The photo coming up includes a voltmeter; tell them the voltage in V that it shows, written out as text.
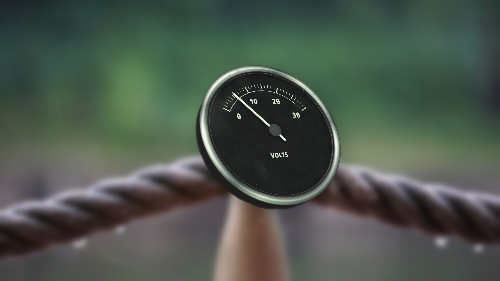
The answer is 5 V
